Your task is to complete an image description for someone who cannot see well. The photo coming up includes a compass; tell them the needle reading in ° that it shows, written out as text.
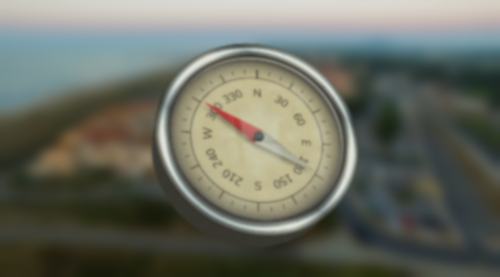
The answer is 300 °
